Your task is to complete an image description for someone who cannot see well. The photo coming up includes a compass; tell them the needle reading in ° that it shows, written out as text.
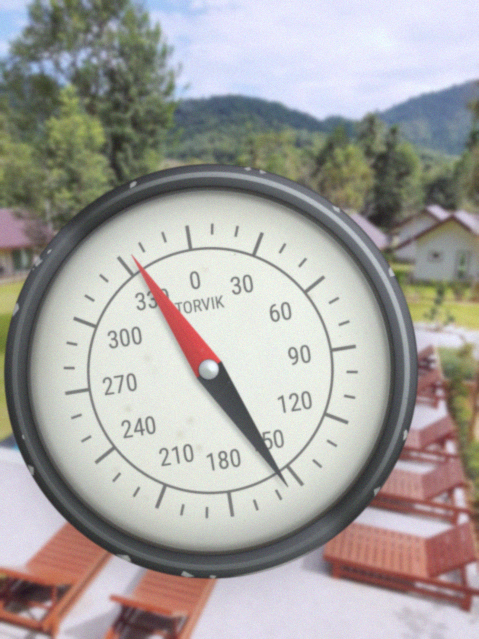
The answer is 335 °
